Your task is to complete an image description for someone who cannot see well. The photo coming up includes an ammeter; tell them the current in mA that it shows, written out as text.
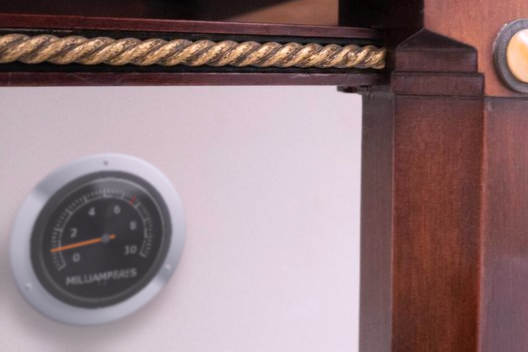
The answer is 1 mA
